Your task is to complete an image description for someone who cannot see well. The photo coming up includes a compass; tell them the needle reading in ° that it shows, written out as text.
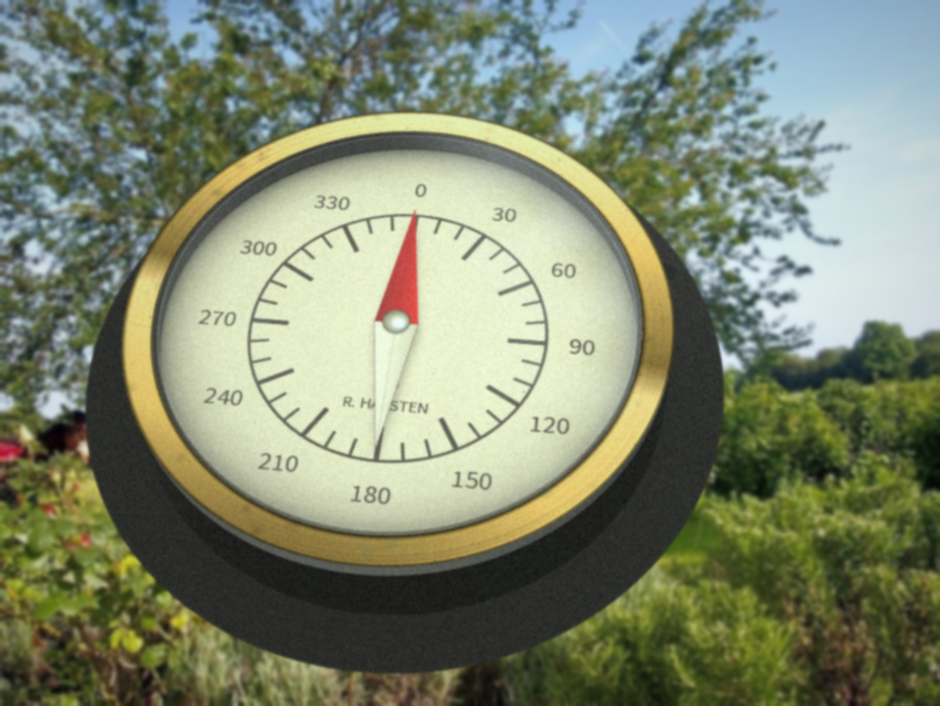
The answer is 0 °
